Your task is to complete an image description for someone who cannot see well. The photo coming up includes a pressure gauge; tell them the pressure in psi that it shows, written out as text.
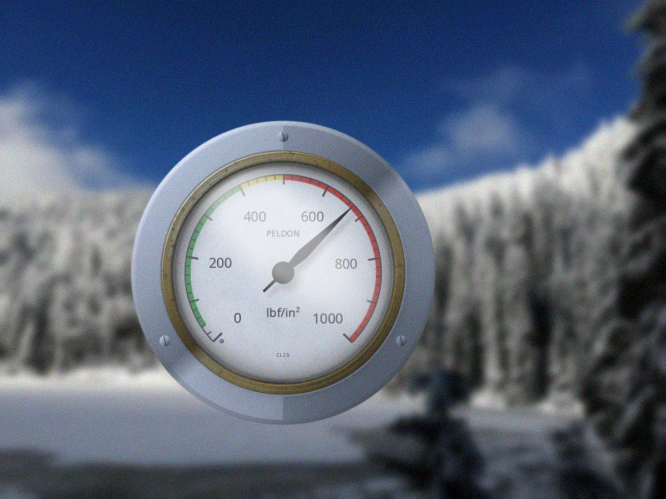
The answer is 670 psi
